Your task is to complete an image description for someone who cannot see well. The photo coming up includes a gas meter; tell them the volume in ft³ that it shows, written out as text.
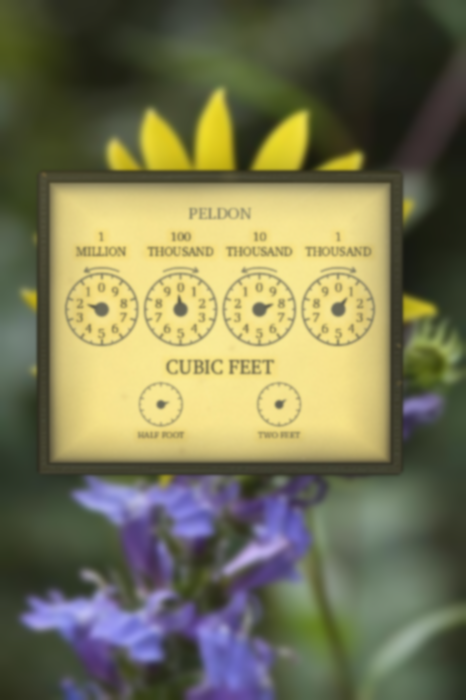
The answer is 198100 ft³
